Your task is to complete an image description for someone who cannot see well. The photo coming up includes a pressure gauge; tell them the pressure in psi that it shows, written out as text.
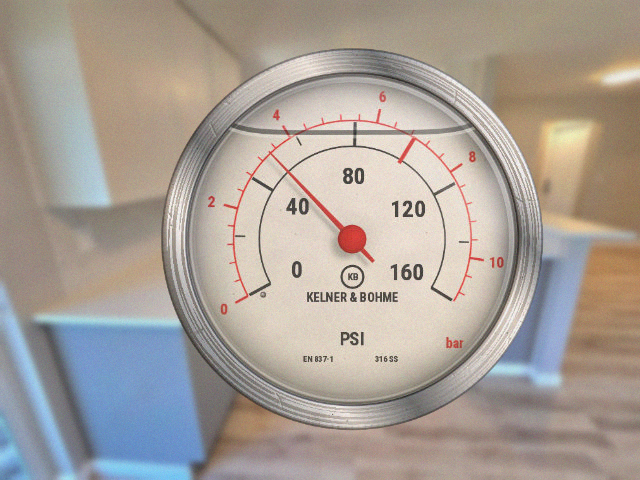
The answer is 50 psi
